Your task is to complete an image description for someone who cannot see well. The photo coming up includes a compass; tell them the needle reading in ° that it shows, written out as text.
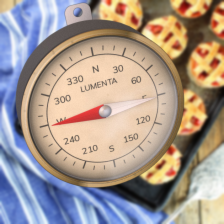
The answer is 270 °
